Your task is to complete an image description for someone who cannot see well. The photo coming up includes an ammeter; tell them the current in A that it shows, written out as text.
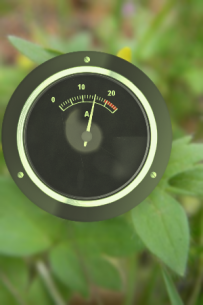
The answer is 15 A
